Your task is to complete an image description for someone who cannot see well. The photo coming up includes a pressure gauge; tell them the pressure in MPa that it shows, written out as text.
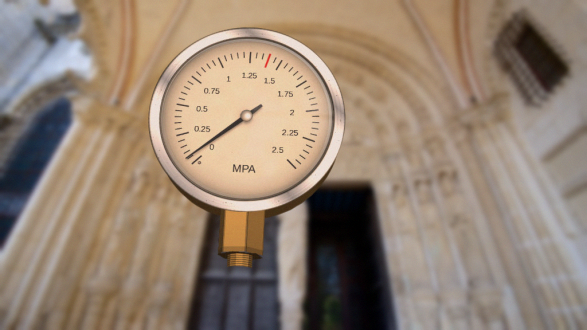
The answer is 0.05 MPa
